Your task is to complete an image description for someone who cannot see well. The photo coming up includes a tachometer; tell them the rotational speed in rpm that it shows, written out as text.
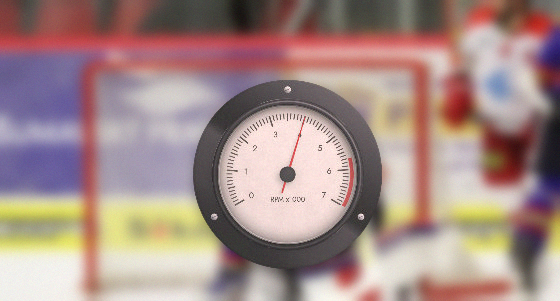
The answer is 4000 rpm
